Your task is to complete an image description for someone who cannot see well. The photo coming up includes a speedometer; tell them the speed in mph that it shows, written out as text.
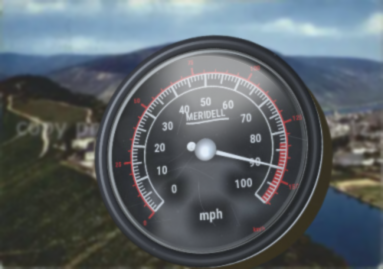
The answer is 90 mph
